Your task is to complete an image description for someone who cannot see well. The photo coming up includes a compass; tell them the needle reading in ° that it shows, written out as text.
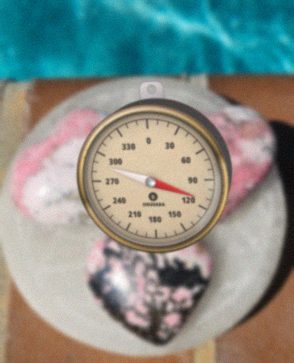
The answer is 110 °
